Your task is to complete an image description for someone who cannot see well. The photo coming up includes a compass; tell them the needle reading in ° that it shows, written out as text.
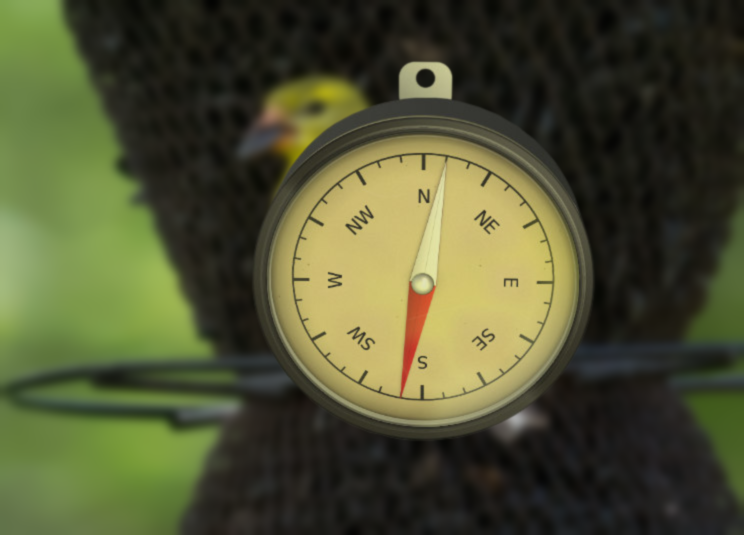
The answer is 190 °
